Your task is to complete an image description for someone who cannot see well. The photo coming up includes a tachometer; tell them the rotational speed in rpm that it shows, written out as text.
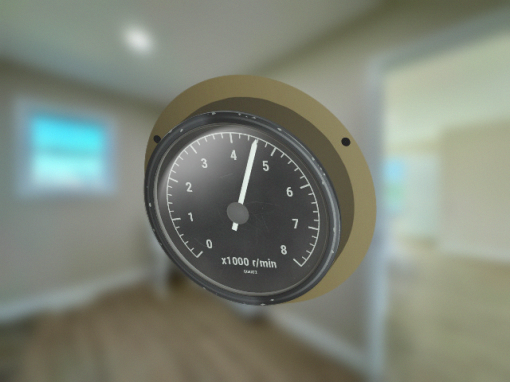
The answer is 4600 rpm
